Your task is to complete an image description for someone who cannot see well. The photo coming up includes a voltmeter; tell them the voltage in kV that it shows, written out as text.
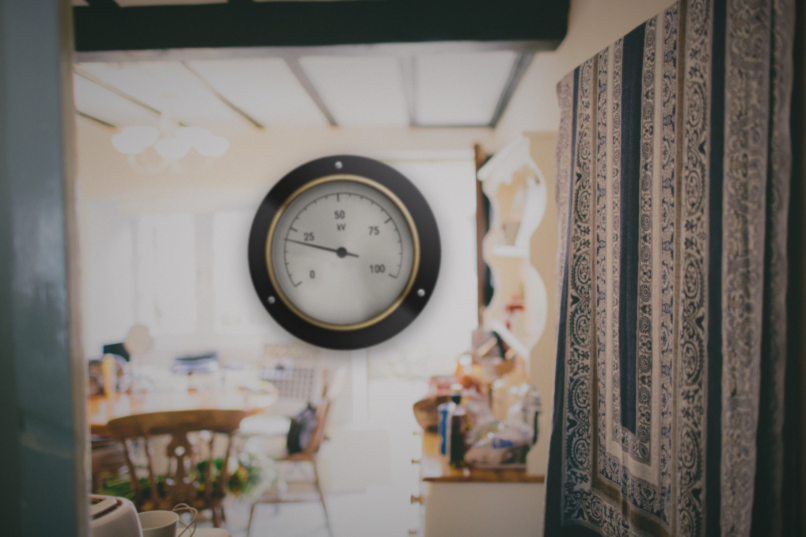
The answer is 20 kV
